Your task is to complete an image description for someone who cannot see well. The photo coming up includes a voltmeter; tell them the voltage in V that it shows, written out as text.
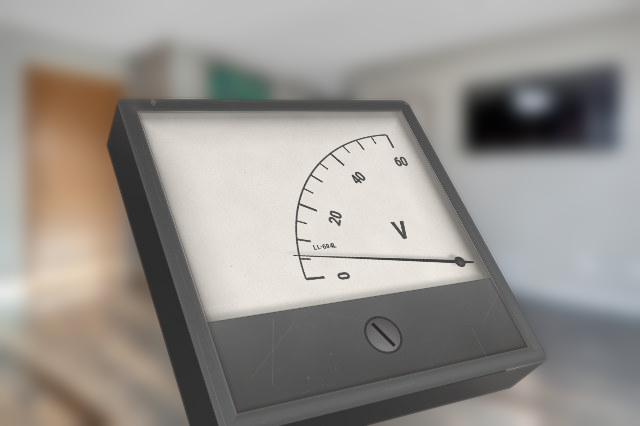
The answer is 5 V
